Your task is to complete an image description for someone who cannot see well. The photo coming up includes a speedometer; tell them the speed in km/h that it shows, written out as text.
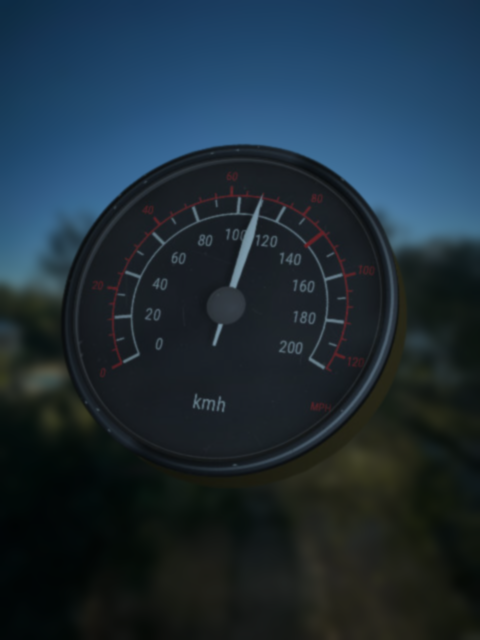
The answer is 110 km/h
